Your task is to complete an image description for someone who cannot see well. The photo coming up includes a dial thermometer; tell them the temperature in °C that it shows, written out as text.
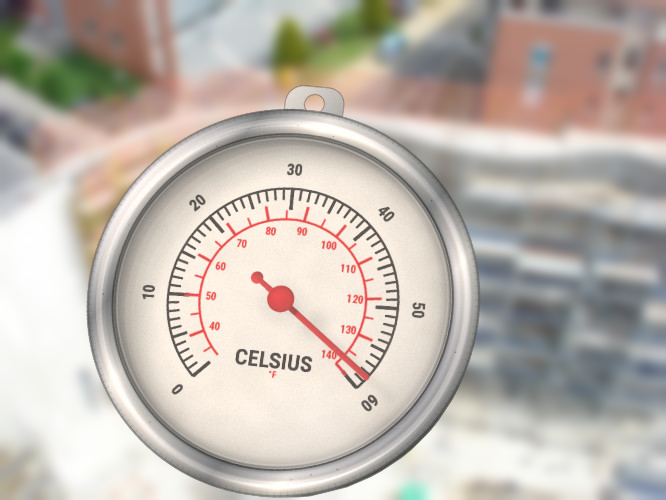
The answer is 58.5 °C
